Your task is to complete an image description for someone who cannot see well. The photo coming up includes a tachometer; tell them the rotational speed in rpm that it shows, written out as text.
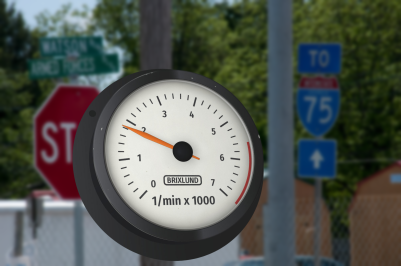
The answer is 1800 rpm
